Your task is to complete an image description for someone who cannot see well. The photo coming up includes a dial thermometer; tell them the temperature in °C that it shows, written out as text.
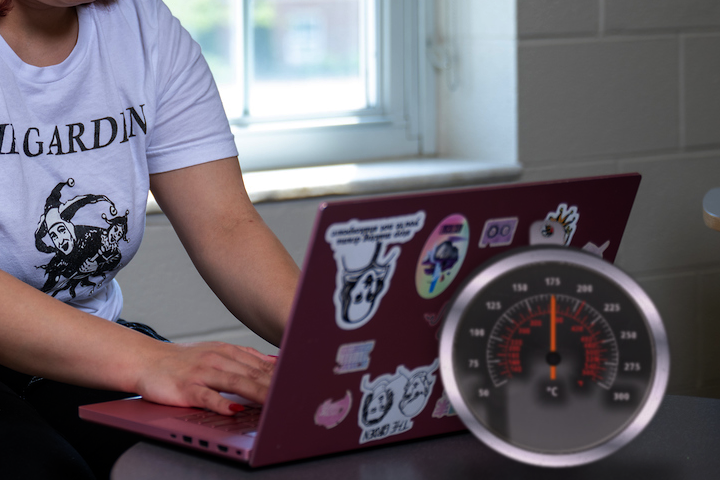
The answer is 175 °C
